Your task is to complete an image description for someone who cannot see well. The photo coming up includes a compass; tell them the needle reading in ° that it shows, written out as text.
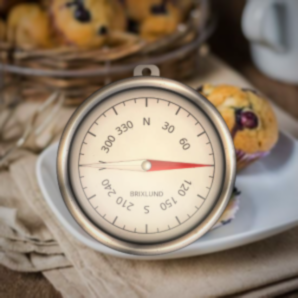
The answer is 90 °
